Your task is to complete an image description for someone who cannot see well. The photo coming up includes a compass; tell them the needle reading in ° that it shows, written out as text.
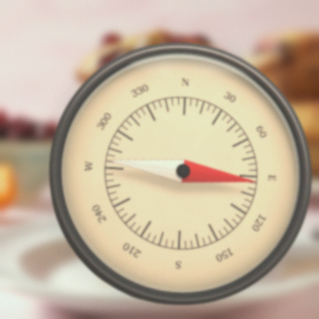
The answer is 95 °
